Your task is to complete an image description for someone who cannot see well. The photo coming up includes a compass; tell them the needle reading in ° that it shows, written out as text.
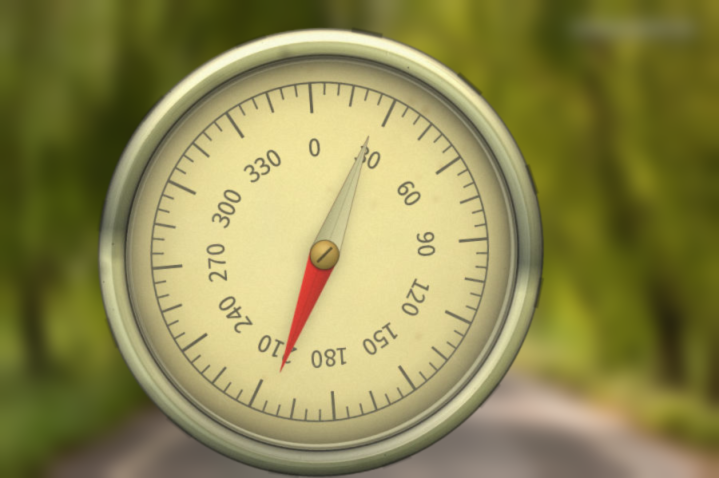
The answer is 205 °
